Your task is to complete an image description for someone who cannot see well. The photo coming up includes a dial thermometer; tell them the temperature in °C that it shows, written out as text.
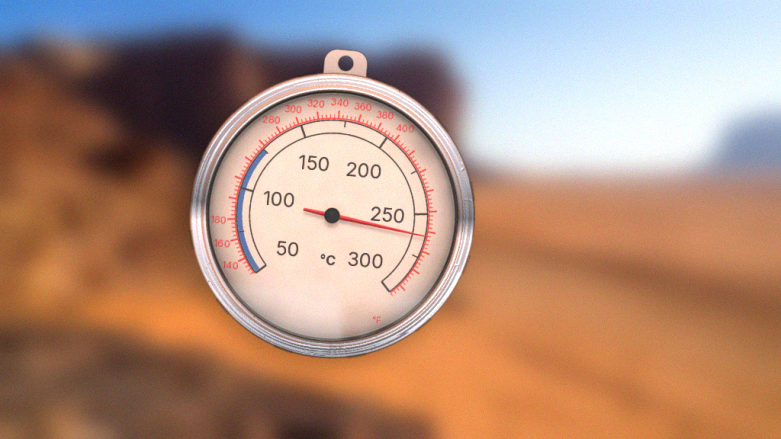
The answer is 262.5 °C
